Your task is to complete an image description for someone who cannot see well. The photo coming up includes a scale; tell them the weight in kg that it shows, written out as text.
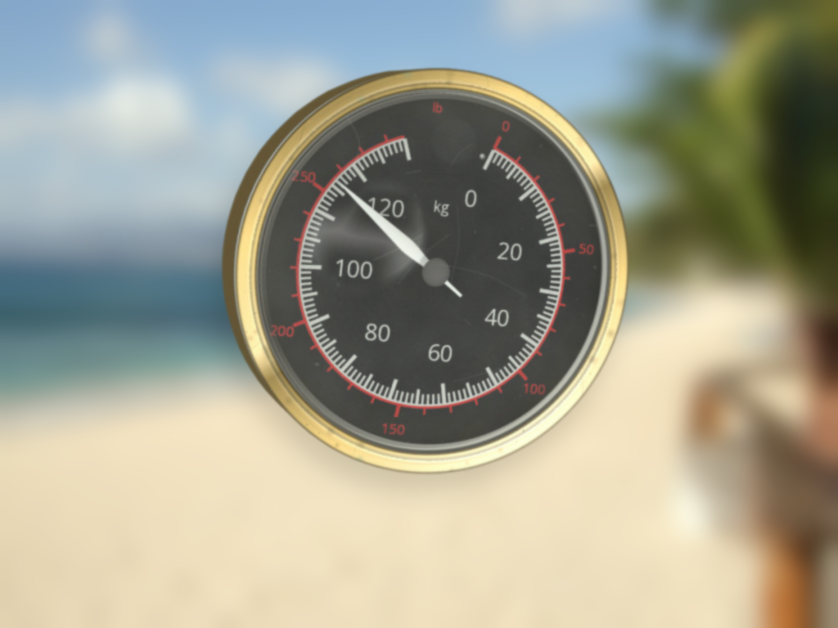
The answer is 116 kg
